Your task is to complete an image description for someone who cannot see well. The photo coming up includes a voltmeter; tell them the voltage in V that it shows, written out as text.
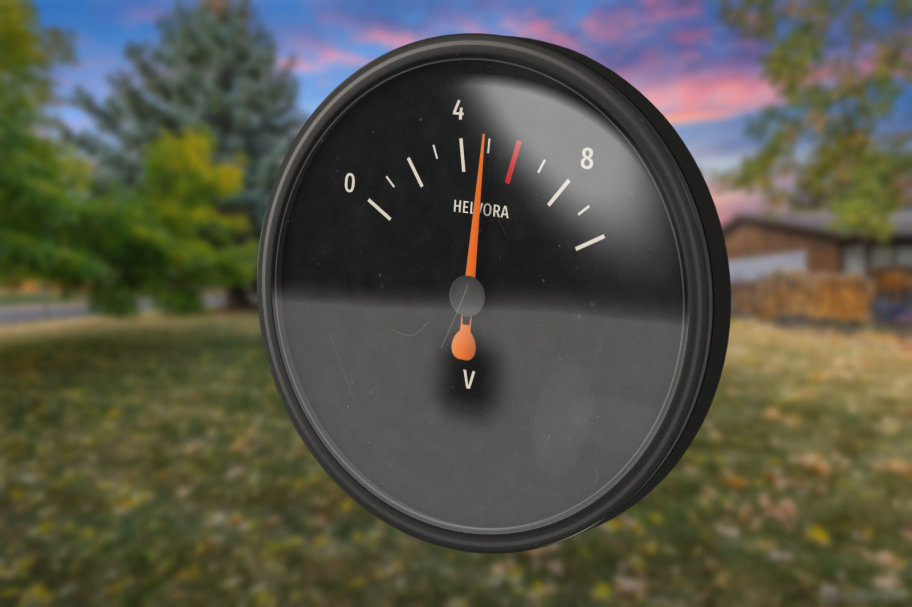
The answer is 5 V
